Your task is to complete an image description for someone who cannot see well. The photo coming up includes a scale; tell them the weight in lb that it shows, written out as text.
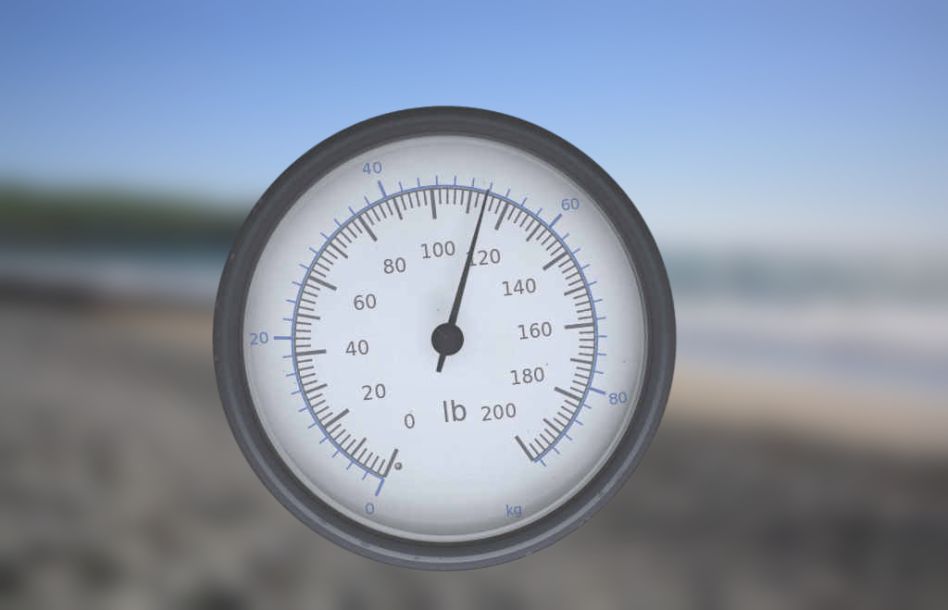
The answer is 114 lb
